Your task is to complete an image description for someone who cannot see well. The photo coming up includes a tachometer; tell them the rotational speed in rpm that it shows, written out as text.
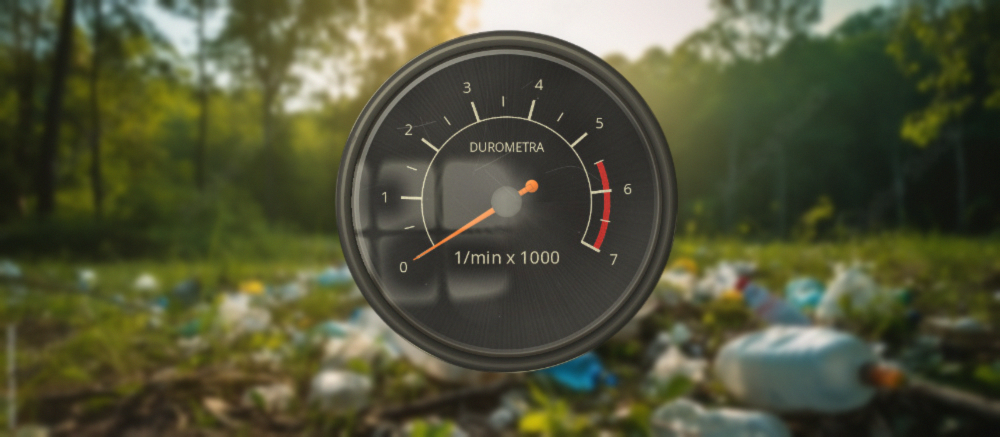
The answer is 0 rpm
